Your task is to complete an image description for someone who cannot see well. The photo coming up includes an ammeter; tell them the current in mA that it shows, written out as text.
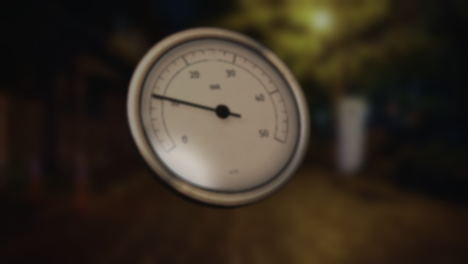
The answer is 10 mA
